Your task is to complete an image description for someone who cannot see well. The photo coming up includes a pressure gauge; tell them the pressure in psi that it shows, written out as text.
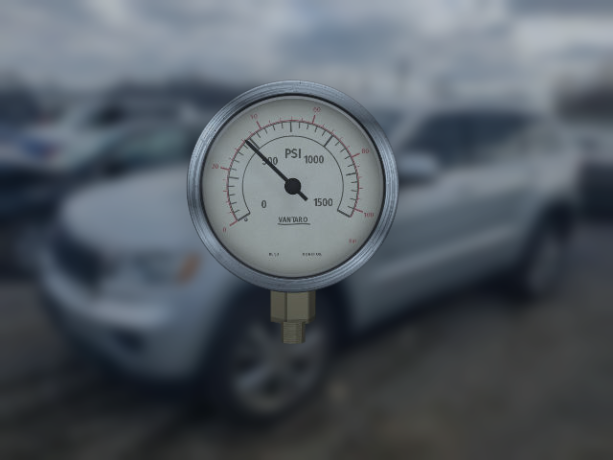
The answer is 475 psi
